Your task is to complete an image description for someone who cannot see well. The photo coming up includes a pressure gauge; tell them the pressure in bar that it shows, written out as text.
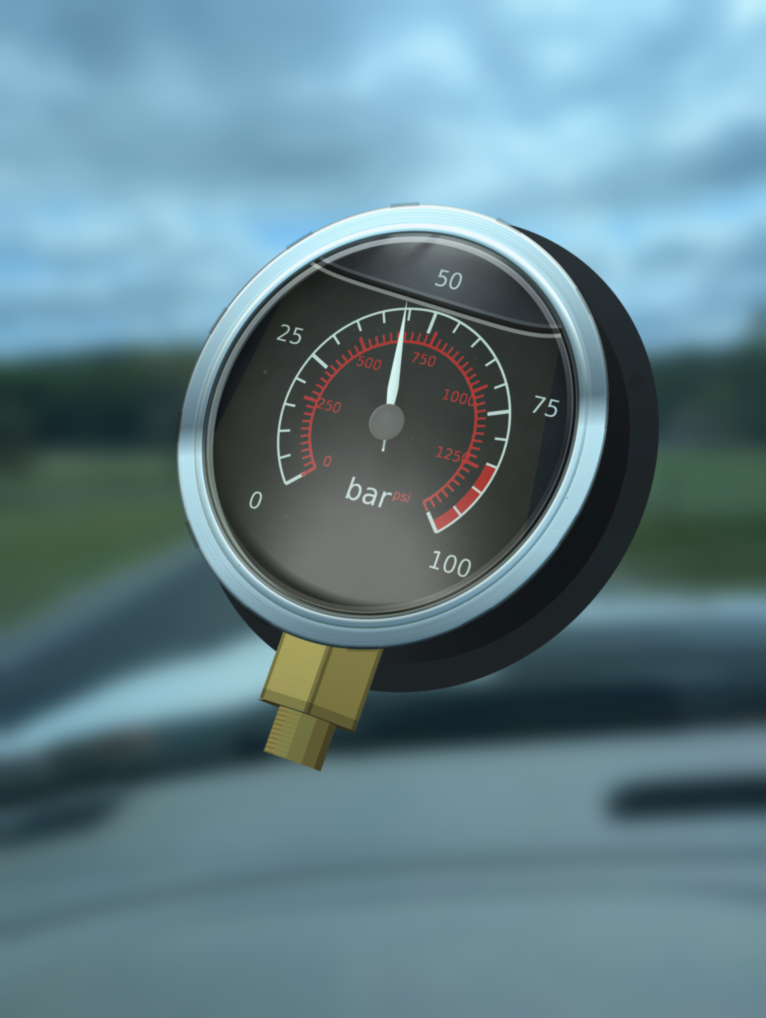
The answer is 45 bar
